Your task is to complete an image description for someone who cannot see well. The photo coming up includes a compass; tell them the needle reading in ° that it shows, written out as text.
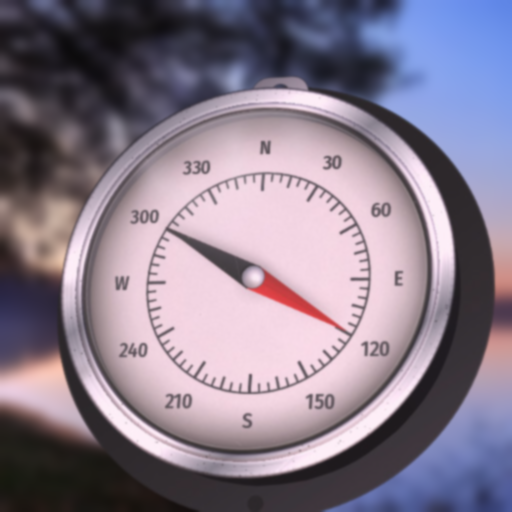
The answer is 120 °
